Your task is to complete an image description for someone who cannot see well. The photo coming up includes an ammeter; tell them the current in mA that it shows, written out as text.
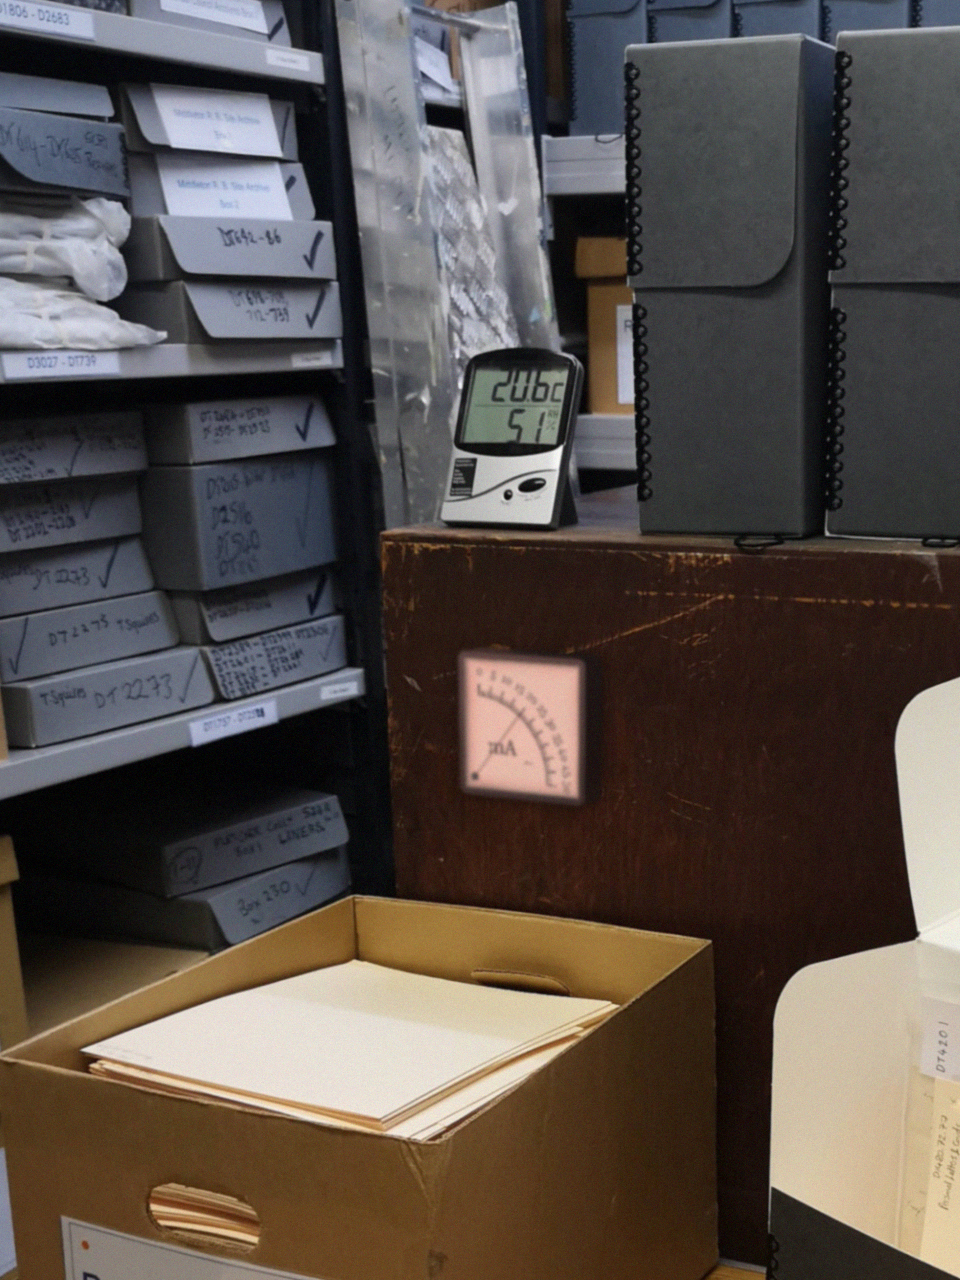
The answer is 20 mA
